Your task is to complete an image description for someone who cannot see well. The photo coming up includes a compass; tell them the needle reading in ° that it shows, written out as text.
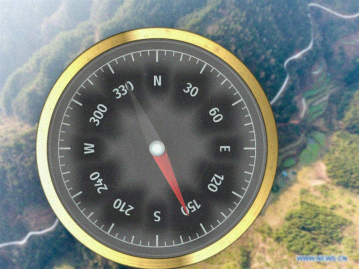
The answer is 155 °
